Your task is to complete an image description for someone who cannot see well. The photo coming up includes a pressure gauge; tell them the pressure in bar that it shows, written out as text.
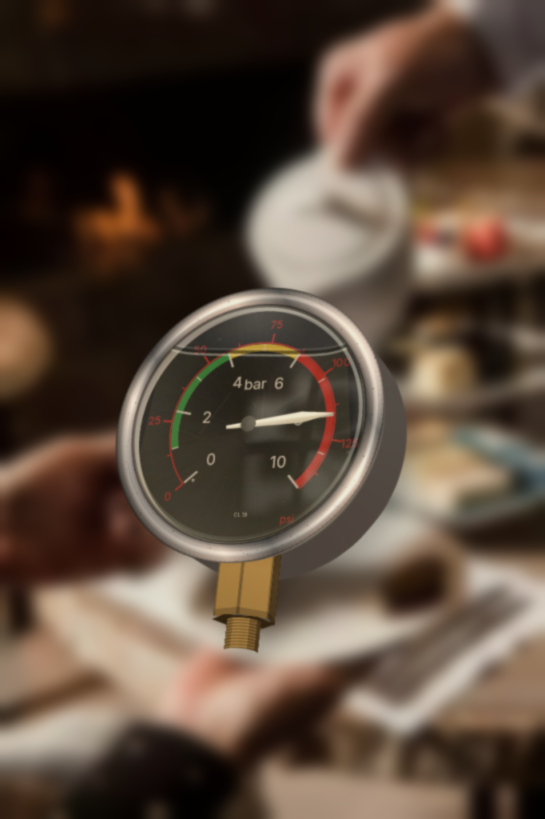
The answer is 8 bar
